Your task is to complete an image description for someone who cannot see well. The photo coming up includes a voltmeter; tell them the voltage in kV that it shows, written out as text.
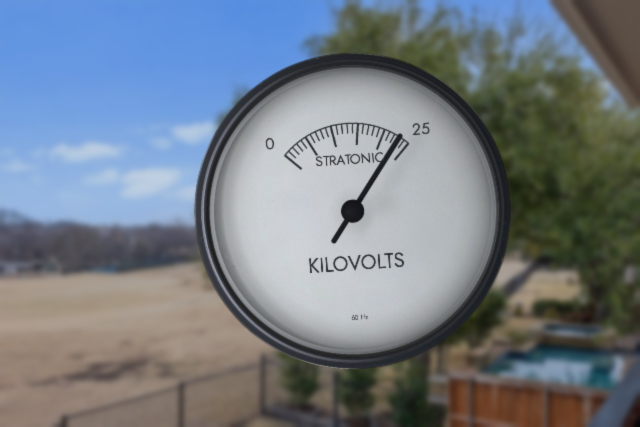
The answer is 23 kV
